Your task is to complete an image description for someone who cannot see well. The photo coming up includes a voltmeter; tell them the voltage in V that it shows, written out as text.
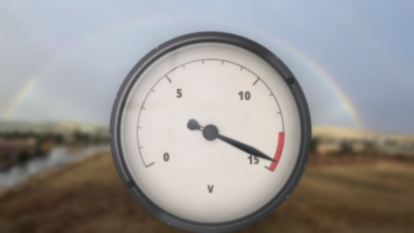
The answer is 14.5 V
